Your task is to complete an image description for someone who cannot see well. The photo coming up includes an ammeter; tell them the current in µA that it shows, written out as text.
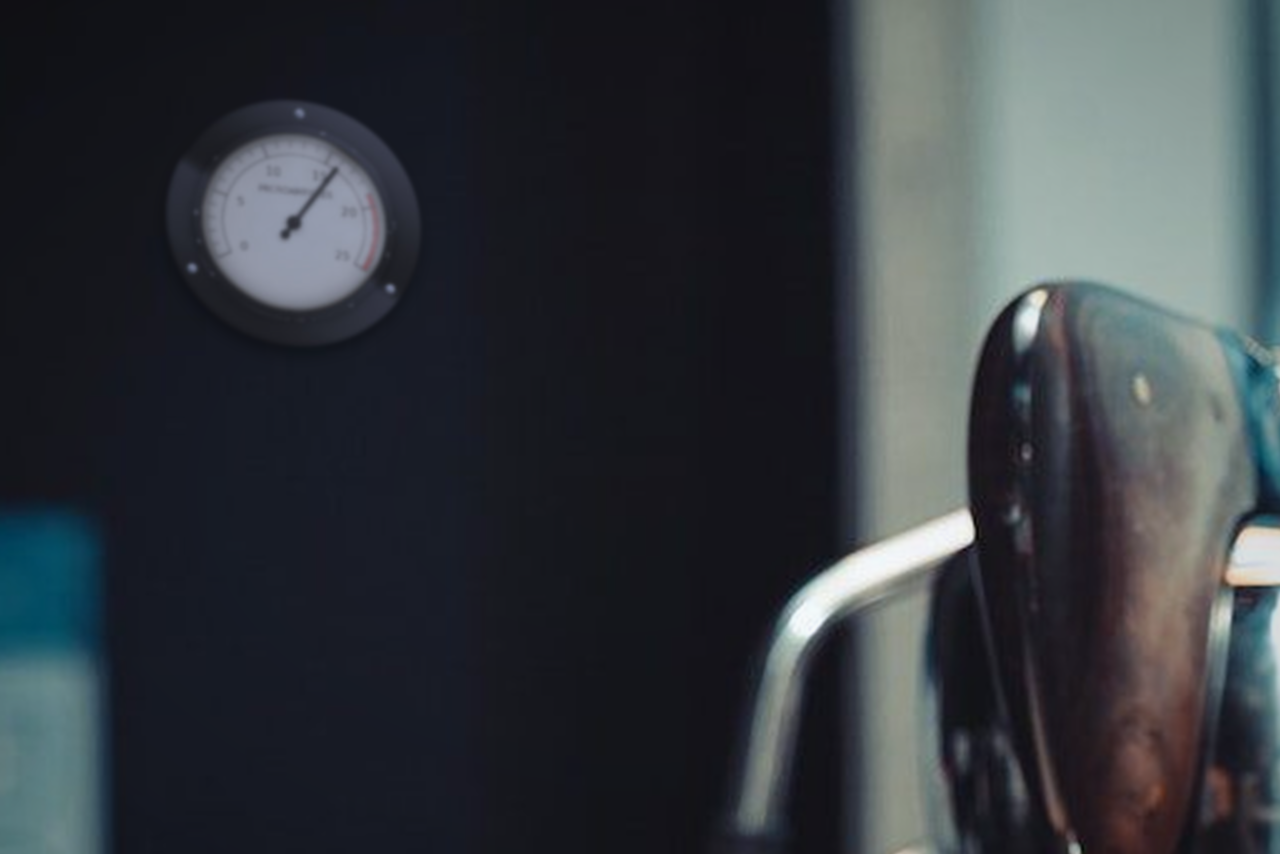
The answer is 16 µA
